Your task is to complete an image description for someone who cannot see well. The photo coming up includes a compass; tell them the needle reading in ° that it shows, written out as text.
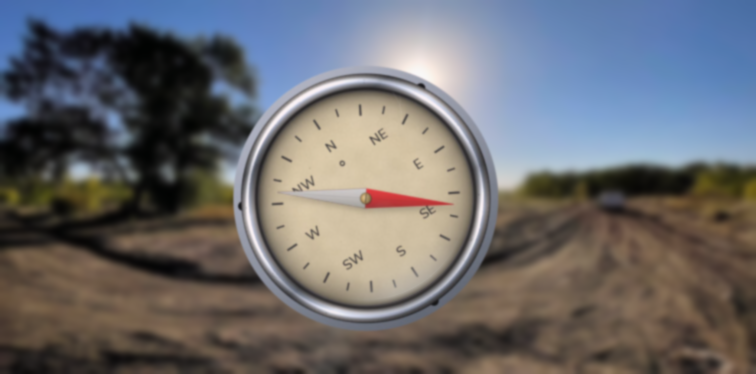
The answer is 127.5 °
